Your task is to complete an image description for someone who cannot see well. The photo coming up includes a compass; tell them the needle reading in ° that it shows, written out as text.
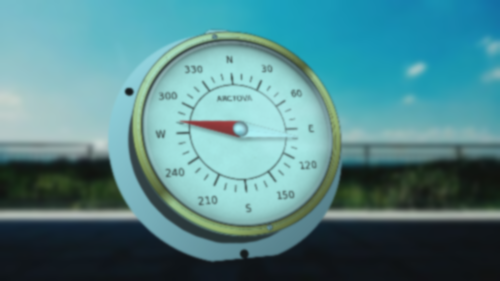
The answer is 280 °
